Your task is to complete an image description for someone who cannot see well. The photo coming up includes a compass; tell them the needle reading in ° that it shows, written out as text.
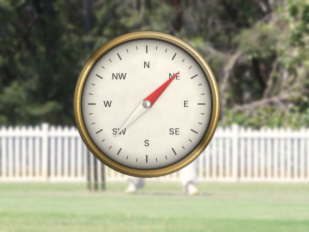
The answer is 45 °
